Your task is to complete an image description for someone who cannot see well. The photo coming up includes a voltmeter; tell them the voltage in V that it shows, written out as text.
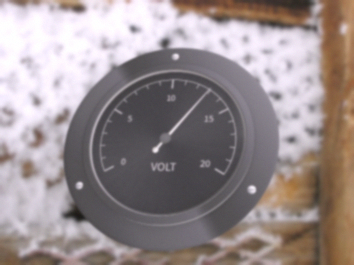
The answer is 13 V
